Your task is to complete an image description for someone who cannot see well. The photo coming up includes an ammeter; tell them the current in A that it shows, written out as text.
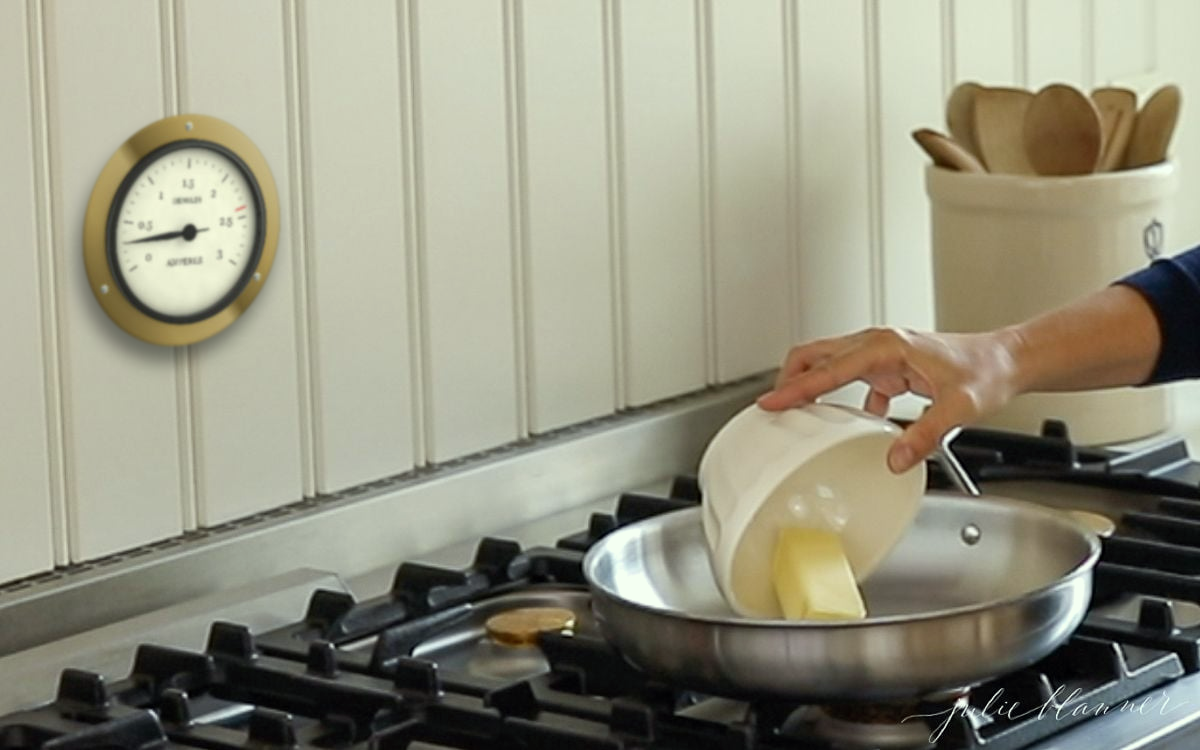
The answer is 0.3 A
